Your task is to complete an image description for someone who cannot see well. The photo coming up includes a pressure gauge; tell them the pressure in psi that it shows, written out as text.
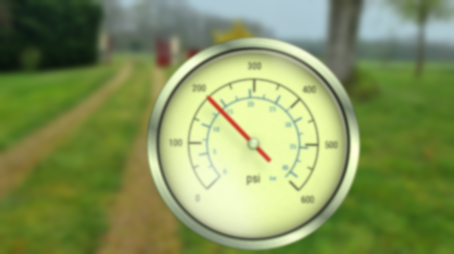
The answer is 200 psi
